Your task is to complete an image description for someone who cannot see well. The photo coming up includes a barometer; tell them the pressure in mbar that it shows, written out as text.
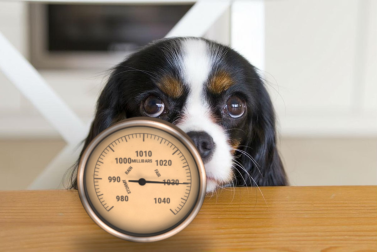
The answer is 1030 mbar
